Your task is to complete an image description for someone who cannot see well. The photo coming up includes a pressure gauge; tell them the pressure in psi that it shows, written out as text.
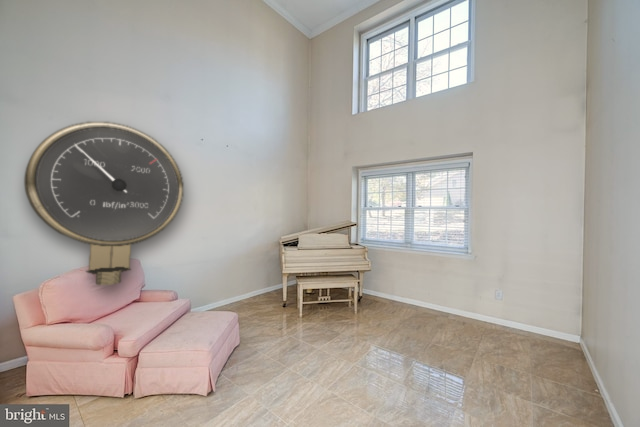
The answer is 1000 psi
